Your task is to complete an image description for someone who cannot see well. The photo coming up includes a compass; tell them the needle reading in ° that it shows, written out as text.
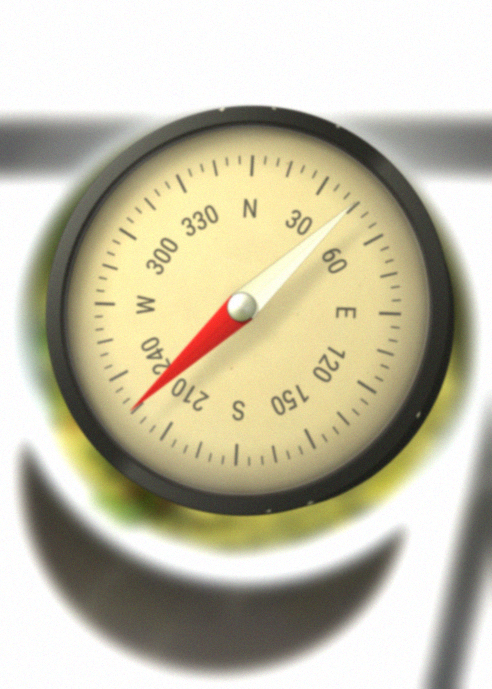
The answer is 225 °
